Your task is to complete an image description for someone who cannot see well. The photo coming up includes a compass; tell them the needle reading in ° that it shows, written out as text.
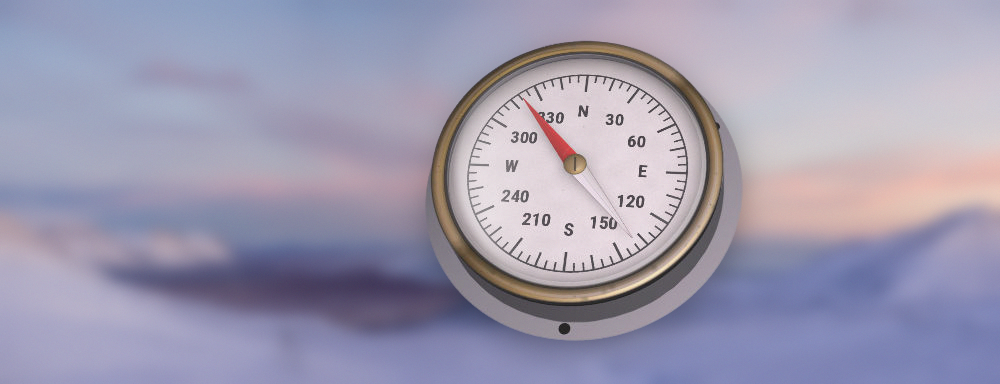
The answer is 320 °
